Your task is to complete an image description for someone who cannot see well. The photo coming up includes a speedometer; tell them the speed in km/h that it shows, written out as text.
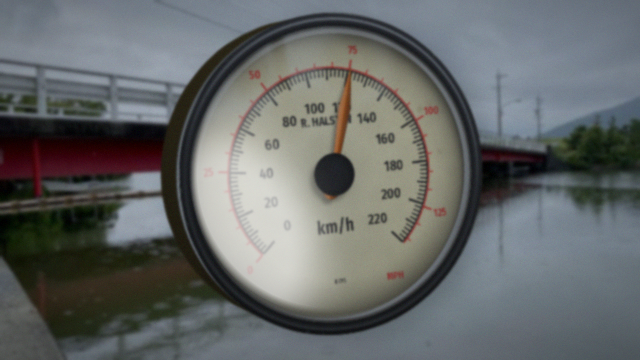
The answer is 120 km/h
